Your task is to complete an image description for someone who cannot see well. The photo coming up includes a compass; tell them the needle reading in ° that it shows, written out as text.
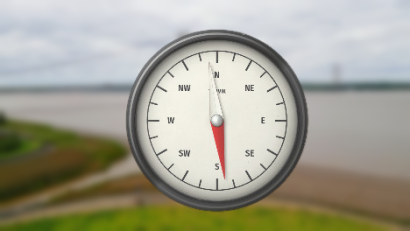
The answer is 172.5 °
